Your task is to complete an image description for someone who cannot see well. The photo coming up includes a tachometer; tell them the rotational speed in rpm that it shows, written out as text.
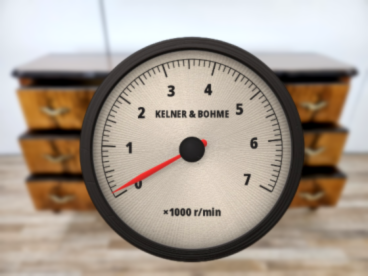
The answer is 100 rpm
